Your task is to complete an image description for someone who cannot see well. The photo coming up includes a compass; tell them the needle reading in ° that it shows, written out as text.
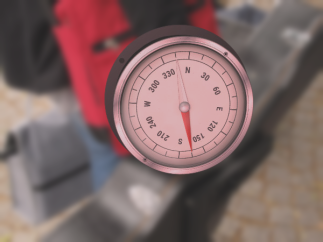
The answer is 165 °
